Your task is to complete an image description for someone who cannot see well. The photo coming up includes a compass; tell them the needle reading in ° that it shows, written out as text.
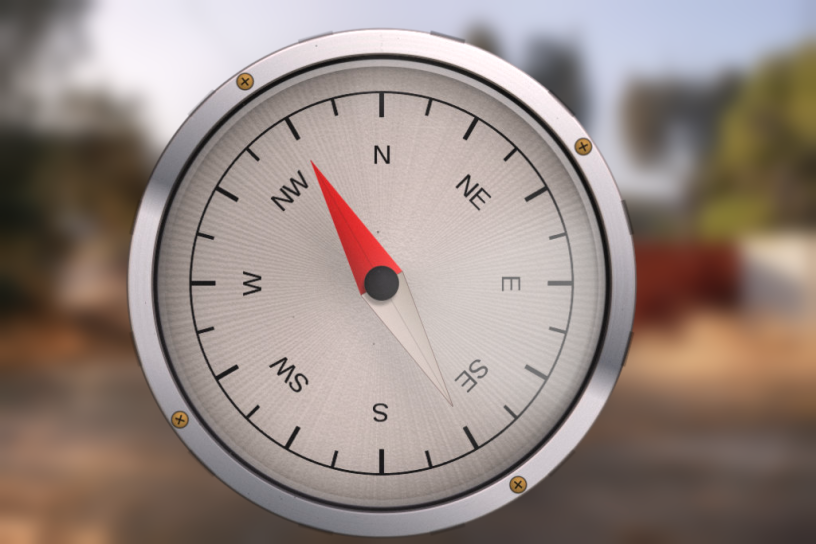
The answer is 330 °
